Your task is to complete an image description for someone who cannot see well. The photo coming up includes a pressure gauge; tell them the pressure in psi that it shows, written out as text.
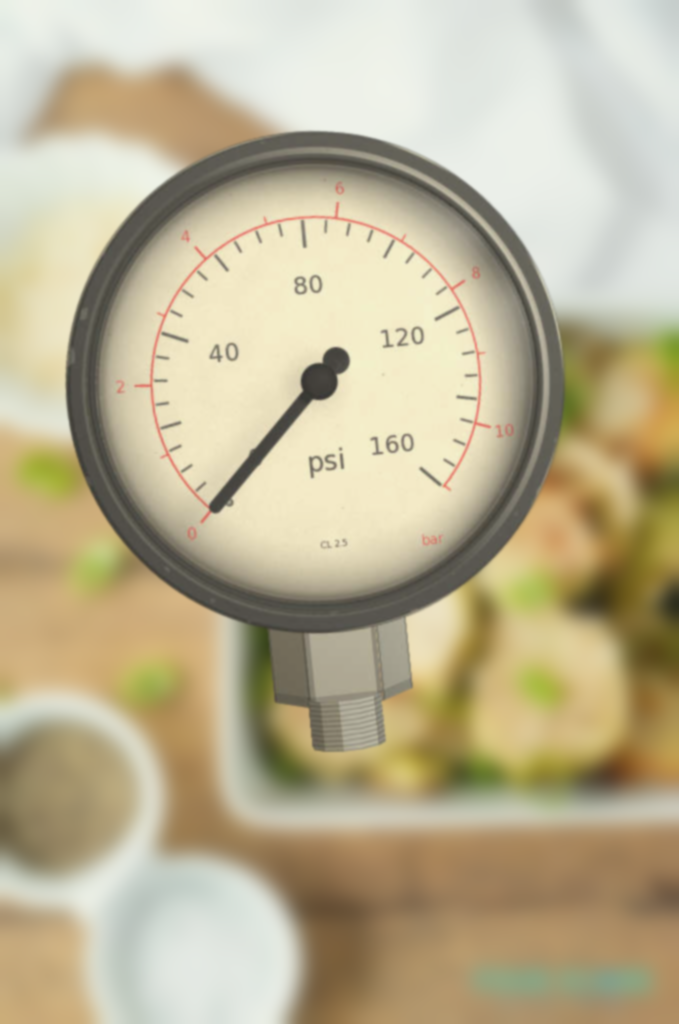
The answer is 0 psi
